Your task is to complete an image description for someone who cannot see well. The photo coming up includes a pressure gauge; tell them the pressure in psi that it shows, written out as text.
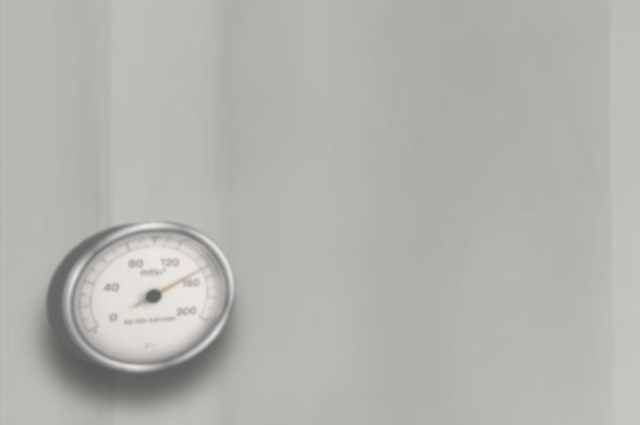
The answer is 150 psi
